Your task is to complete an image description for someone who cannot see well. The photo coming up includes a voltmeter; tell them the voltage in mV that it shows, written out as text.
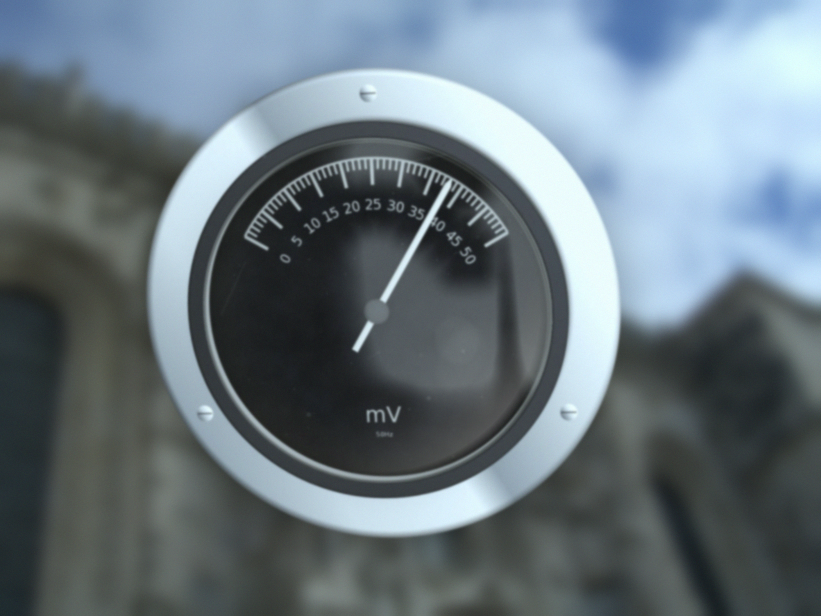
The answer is 38 mV
